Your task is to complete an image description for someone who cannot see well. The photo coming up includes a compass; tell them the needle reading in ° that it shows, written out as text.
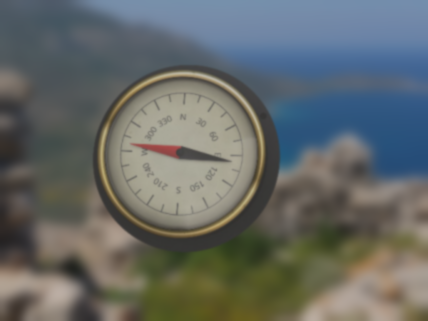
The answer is 277.5 °
